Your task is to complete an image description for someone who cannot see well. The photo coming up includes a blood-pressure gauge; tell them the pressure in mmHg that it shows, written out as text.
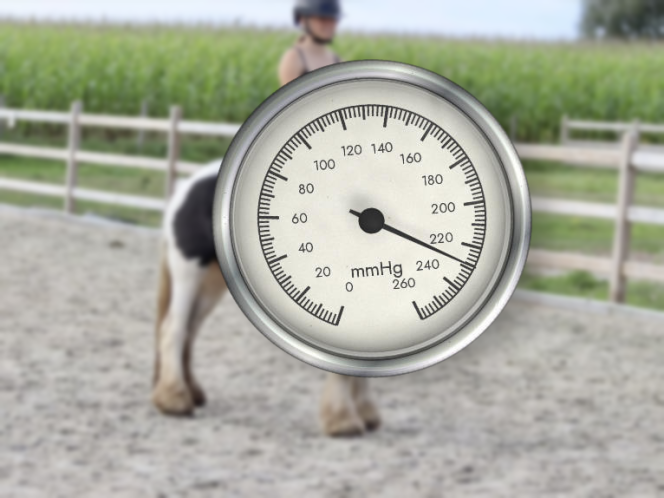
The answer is 228 mmHg
